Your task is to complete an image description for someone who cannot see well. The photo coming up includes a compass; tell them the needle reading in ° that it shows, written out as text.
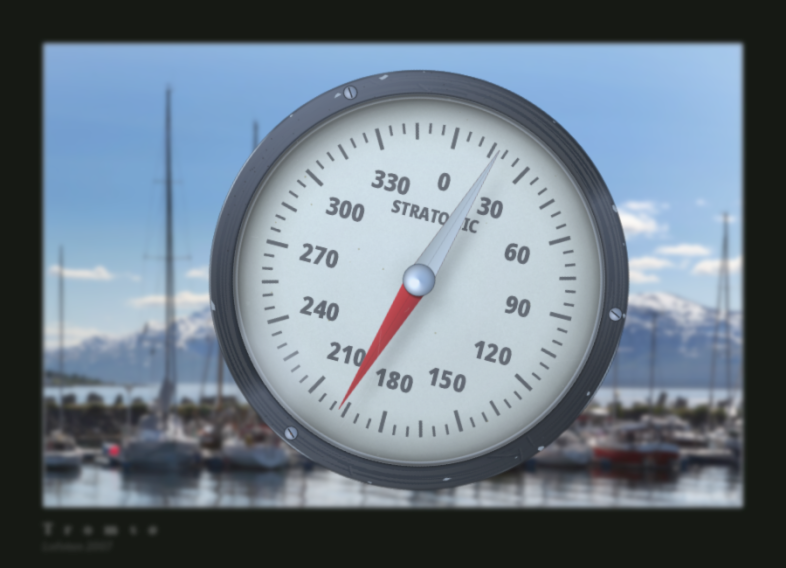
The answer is 197.5 °
